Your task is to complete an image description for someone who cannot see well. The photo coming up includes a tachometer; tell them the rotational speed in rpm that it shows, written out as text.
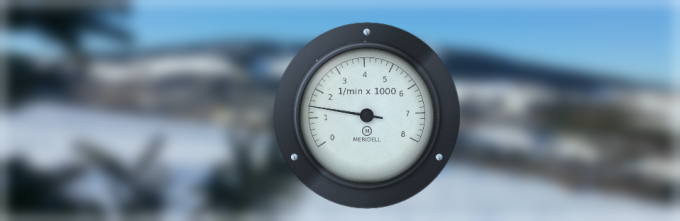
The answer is 1400 rpm
